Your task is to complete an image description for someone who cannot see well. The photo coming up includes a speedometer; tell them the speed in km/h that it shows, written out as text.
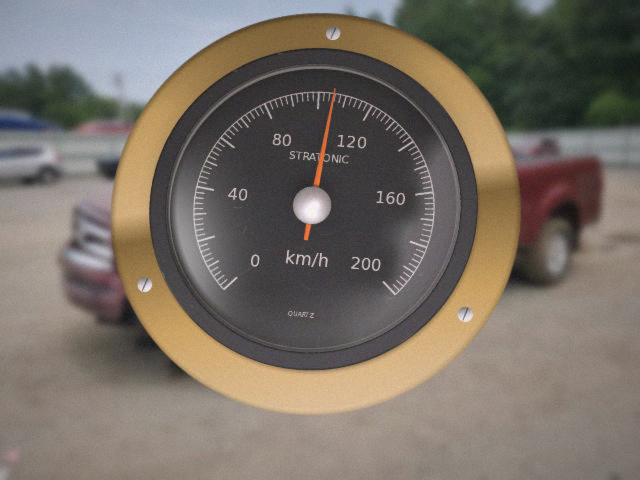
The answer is 106 km/h
